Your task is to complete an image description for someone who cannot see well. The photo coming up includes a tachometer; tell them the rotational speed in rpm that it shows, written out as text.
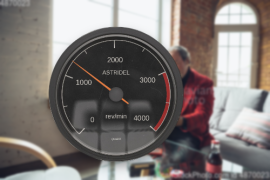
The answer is 1250 rpm
